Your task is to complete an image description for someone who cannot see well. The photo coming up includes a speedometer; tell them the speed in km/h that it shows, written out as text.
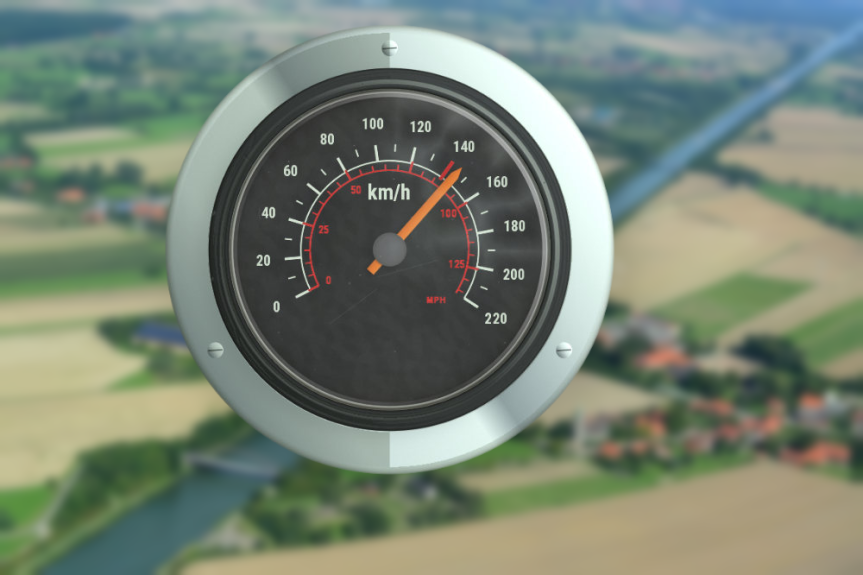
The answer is 145 km/h
